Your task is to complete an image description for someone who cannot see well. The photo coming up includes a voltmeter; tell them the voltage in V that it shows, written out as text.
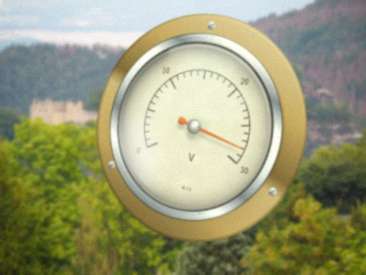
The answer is 28 V
